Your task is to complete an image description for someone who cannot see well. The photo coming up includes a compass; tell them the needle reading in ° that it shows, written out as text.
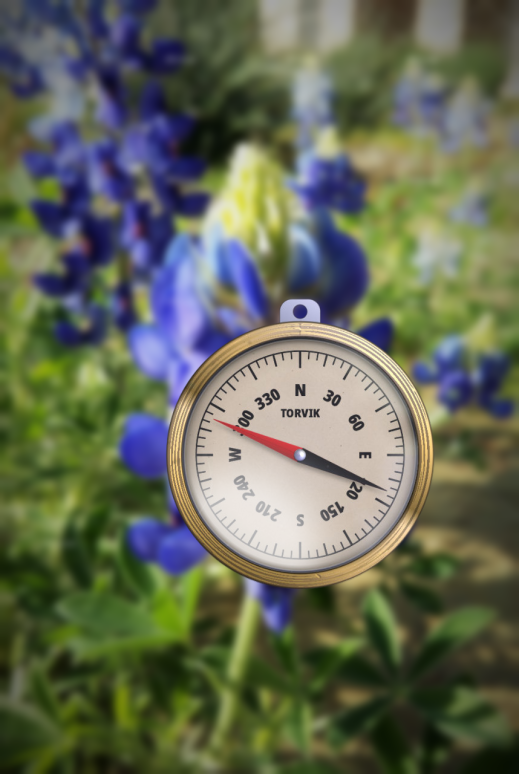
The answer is 292.5 °
